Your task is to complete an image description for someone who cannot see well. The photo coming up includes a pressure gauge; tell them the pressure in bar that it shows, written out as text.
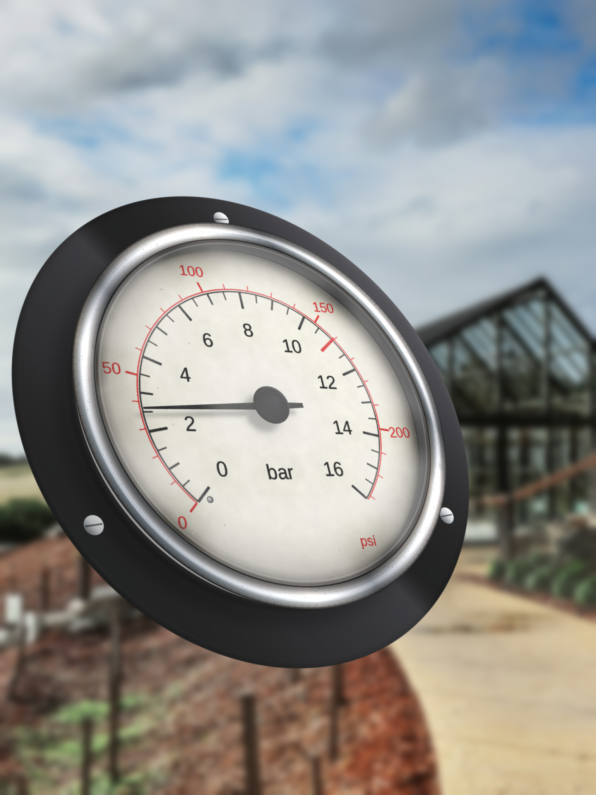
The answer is 2.5 bar
